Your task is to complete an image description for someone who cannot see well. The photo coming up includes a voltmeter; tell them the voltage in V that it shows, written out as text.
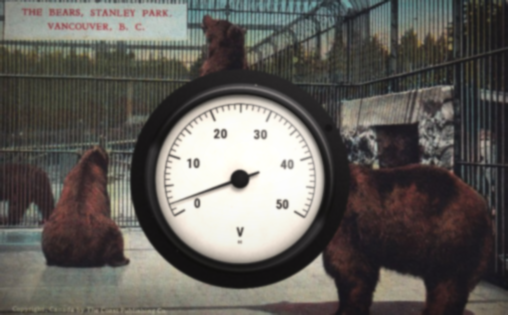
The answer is 2 V
